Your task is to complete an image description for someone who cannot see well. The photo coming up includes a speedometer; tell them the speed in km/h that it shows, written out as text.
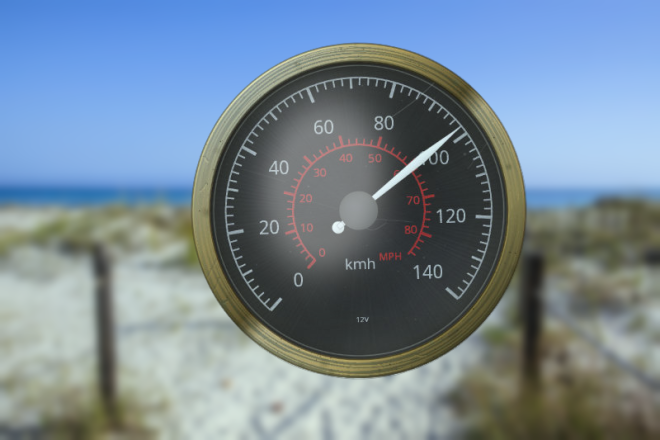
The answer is 98 km/h
